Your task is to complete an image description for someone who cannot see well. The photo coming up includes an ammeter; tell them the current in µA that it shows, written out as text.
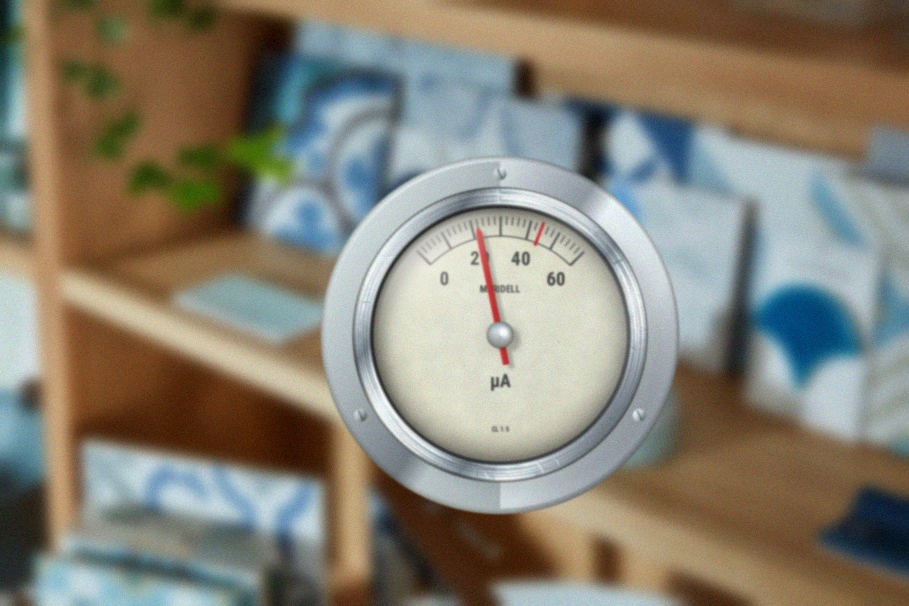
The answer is 22 µA
